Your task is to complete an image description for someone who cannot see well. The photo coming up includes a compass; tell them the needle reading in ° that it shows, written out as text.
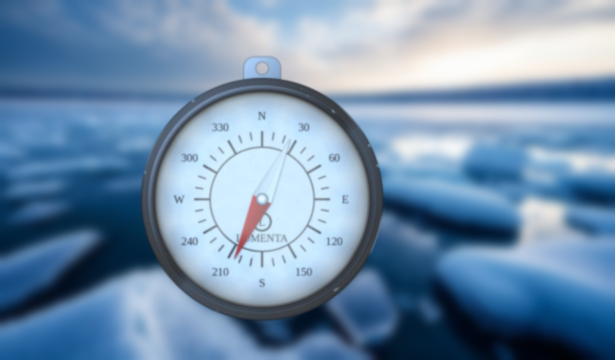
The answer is 205 °
